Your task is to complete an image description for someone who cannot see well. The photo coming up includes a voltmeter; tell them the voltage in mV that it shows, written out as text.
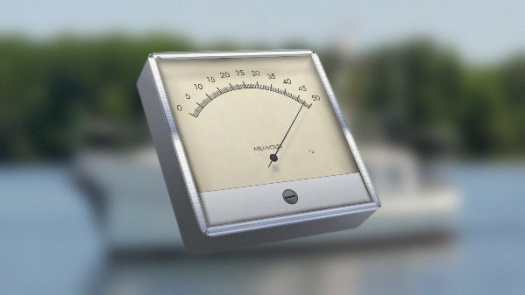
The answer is 47.5 mV
